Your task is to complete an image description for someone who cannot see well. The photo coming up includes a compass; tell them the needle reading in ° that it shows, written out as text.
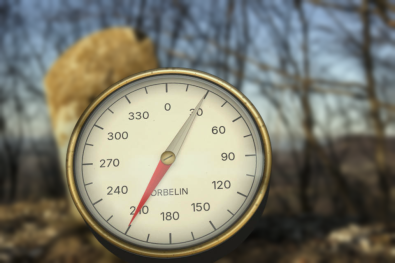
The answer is 210 °
